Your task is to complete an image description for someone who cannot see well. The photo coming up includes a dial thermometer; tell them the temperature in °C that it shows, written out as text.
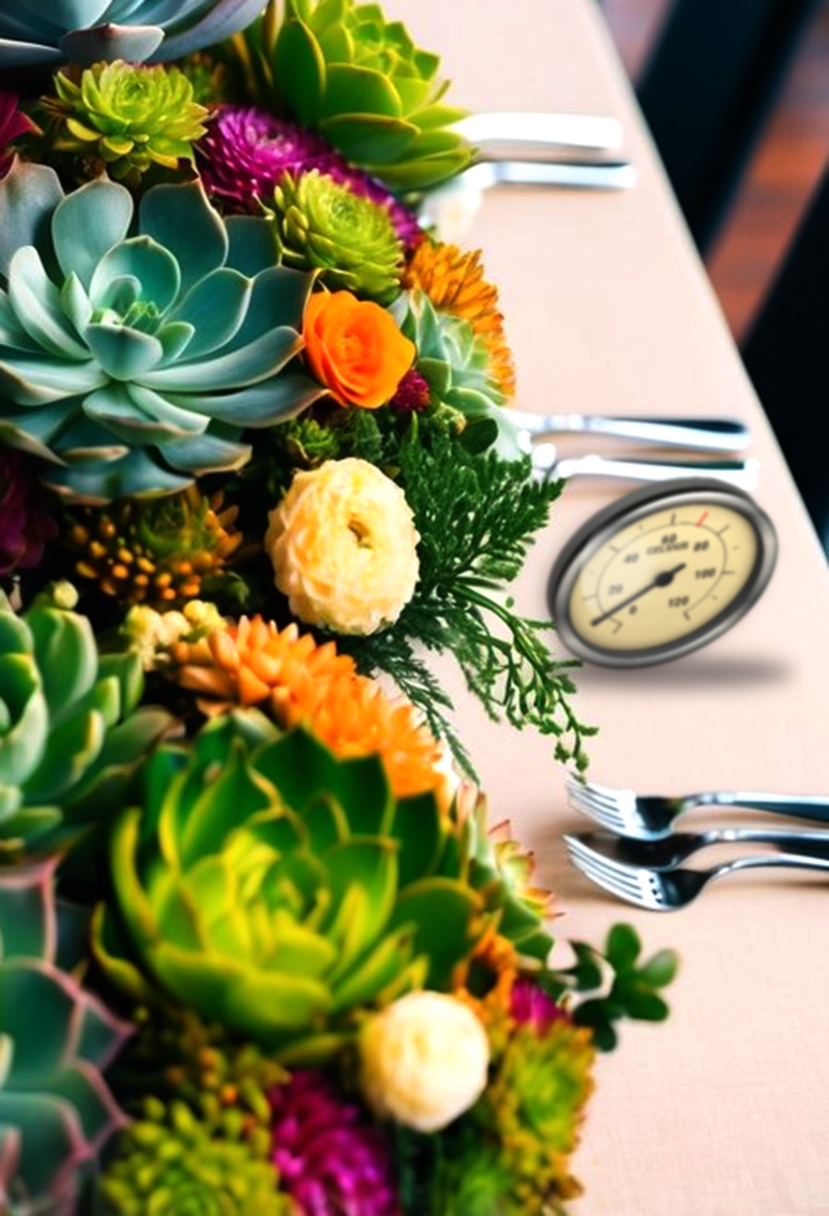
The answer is 10 °C
